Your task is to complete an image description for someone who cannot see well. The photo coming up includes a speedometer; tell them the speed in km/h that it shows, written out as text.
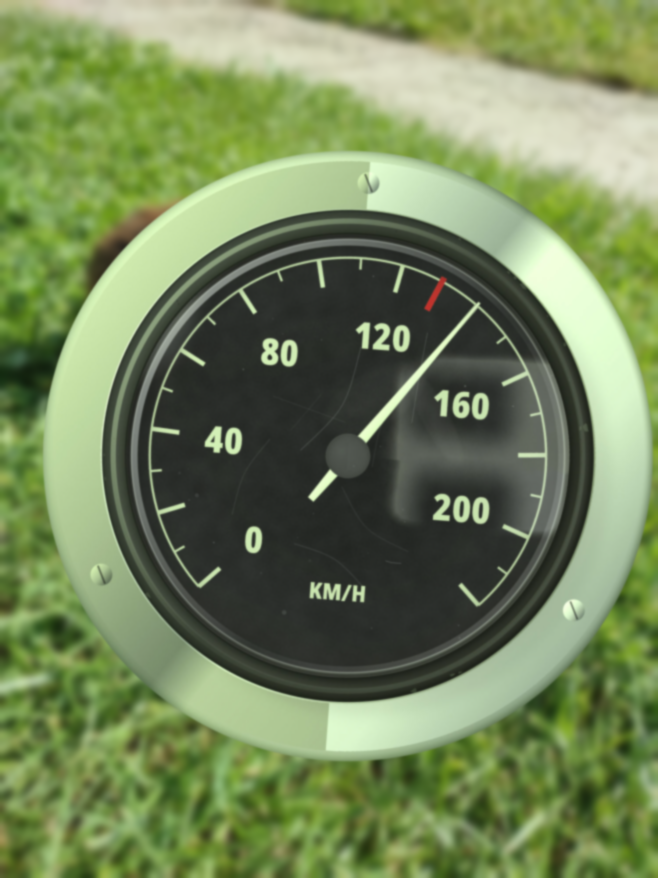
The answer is 140 km/h
